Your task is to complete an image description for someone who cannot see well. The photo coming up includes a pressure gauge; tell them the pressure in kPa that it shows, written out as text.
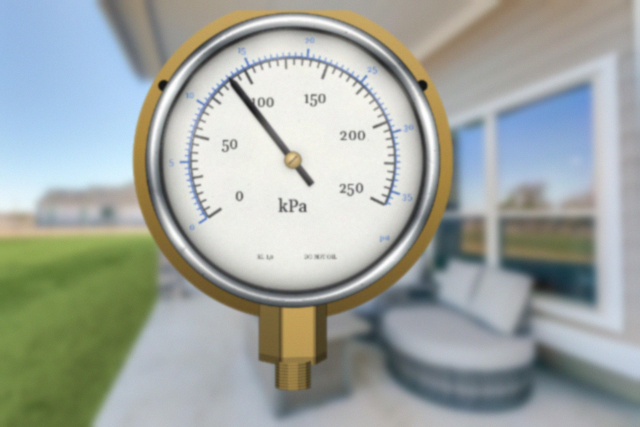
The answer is 90 kPa
